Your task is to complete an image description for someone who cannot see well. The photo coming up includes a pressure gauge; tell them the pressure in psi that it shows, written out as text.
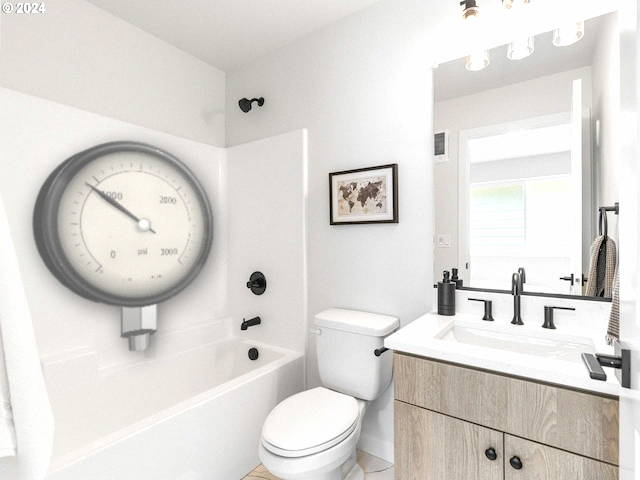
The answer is 900 psi
